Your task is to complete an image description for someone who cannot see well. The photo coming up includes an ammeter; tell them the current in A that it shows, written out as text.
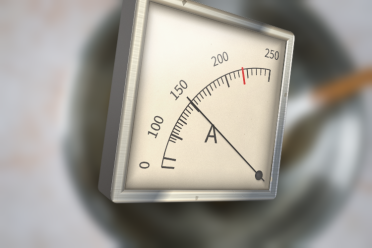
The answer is 150 A
